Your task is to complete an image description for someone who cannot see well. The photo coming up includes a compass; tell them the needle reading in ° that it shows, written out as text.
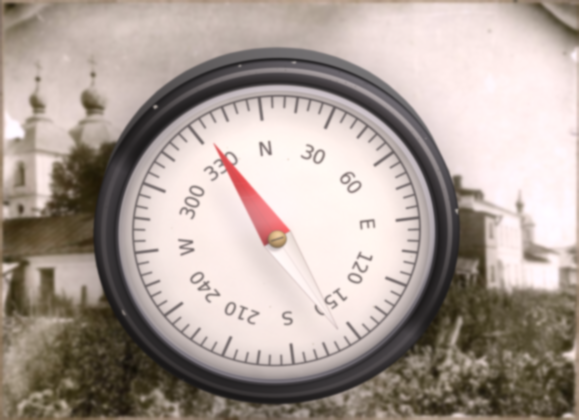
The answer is 335 °
